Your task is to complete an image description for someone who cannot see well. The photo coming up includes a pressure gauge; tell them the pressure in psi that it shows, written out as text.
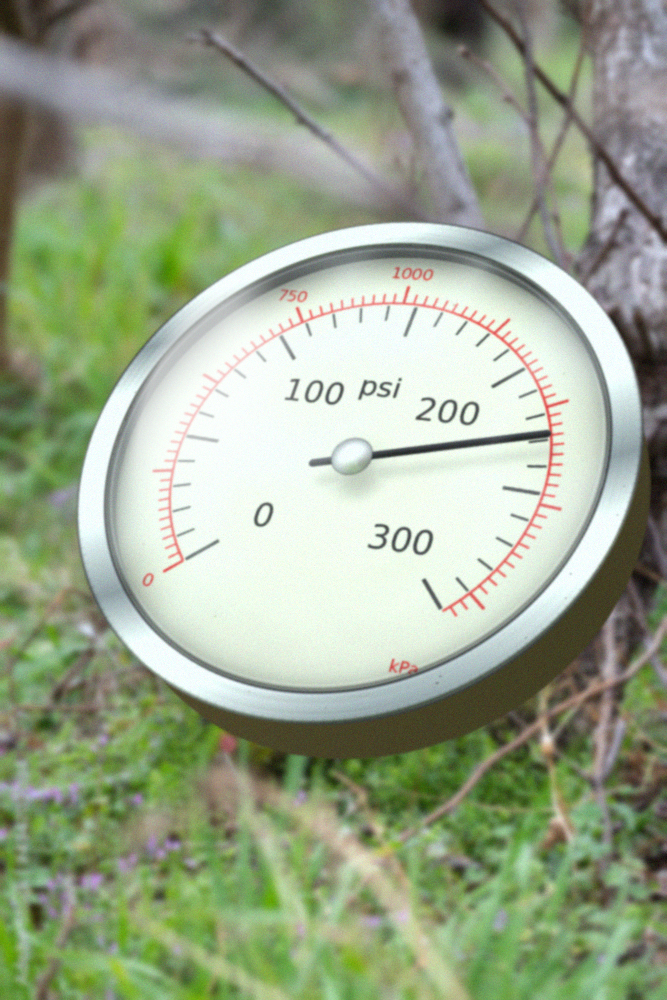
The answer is 230 psi
